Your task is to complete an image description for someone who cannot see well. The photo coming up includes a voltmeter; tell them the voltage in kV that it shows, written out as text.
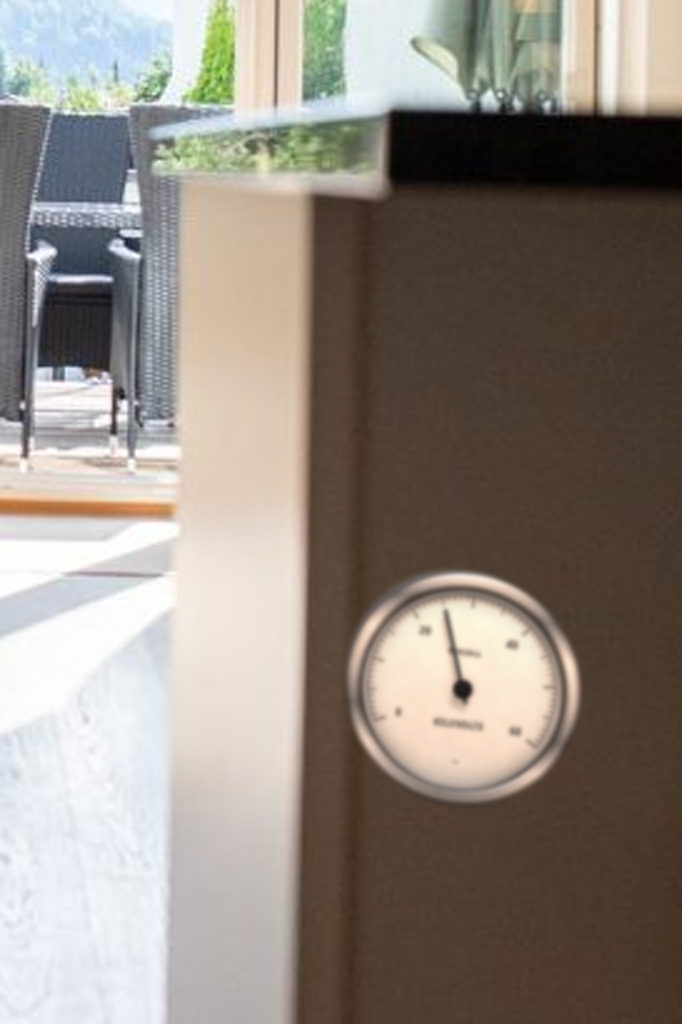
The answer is 25 kV
